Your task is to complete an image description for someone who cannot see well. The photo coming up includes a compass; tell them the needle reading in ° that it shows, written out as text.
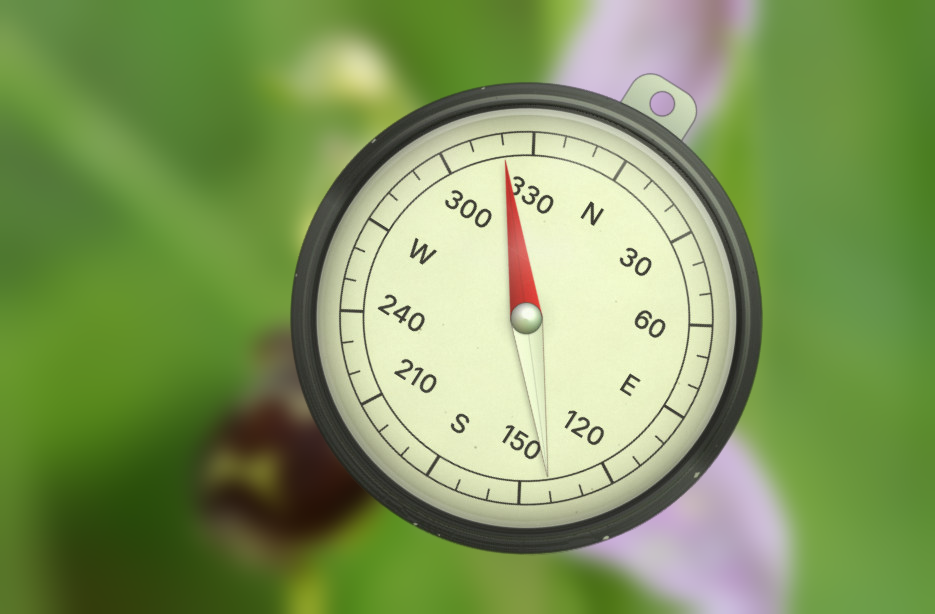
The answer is 320 °
